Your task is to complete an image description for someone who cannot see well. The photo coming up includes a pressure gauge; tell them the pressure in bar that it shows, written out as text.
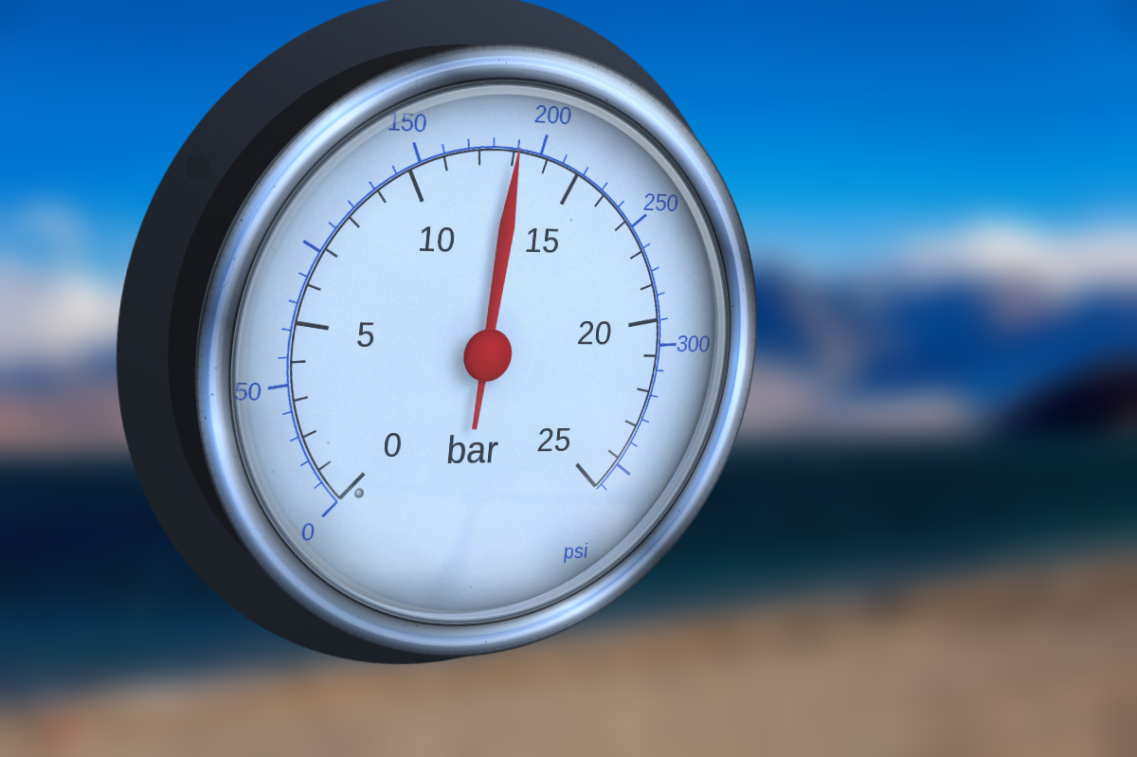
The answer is 13 bar
